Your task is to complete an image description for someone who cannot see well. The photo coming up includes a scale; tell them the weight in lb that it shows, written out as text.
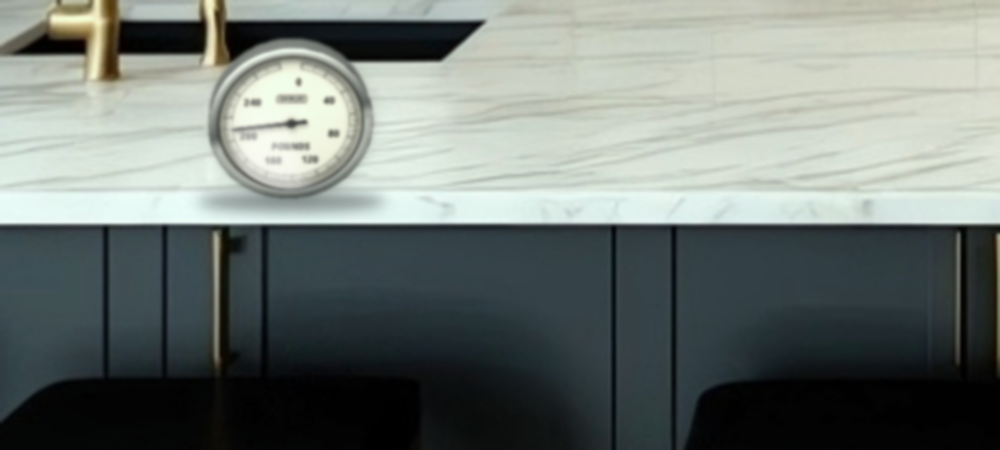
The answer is 210 lb
